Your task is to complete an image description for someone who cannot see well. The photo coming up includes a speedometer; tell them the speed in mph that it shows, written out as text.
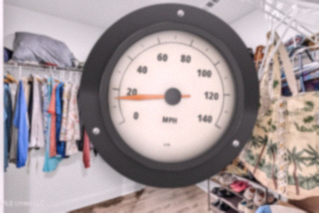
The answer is 15 mph
